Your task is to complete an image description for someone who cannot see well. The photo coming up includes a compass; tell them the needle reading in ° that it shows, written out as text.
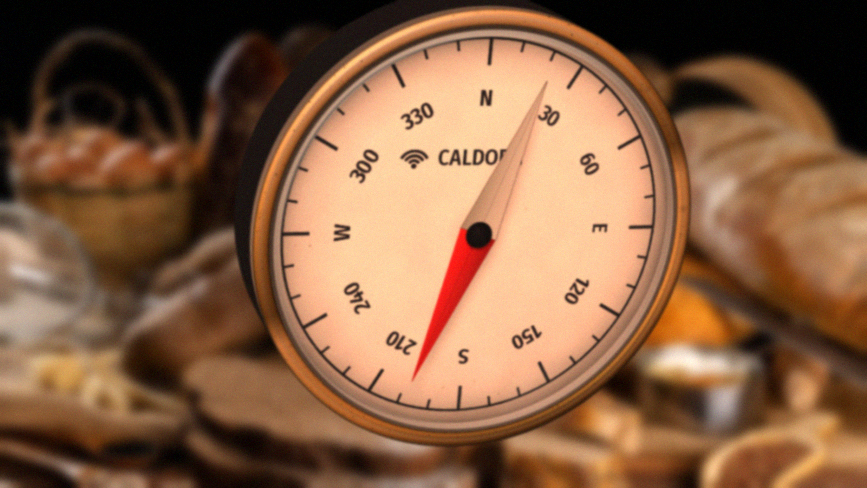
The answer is 200 °
